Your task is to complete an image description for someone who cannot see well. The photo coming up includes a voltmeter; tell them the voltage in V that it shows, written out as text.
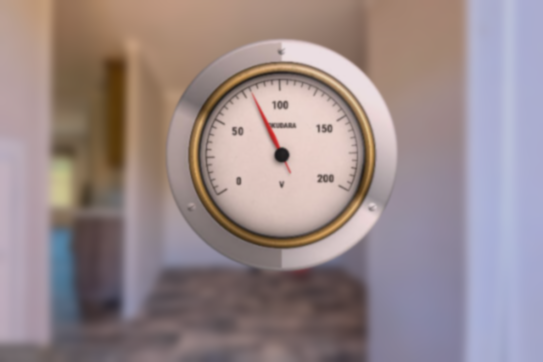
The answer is 80 V
